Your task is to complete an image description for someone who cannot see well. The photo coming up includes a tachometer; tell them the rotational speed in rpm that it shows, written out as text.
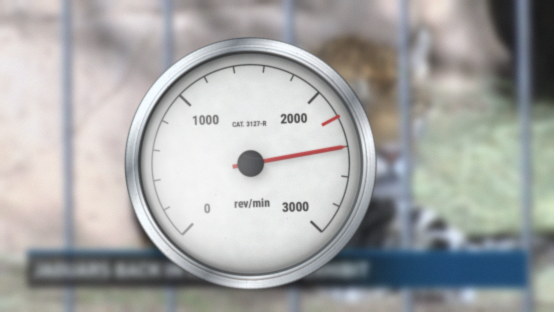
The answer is 2400 rpm
